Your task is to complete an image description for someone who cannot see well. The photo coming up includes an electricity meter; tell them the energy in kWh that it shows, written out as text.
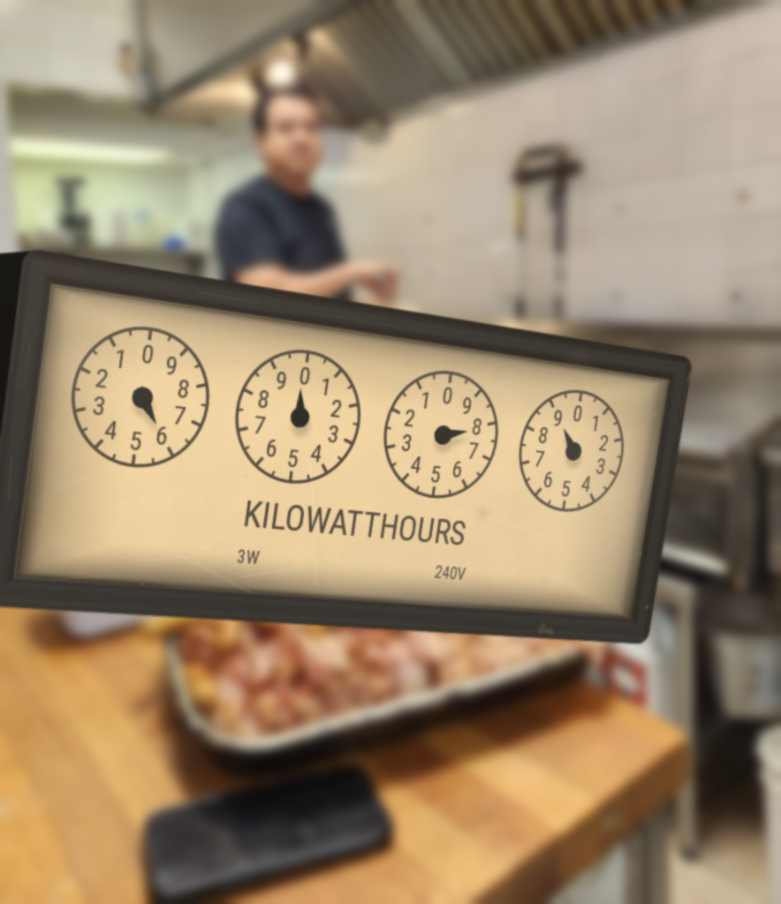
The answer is 5979 kWh
